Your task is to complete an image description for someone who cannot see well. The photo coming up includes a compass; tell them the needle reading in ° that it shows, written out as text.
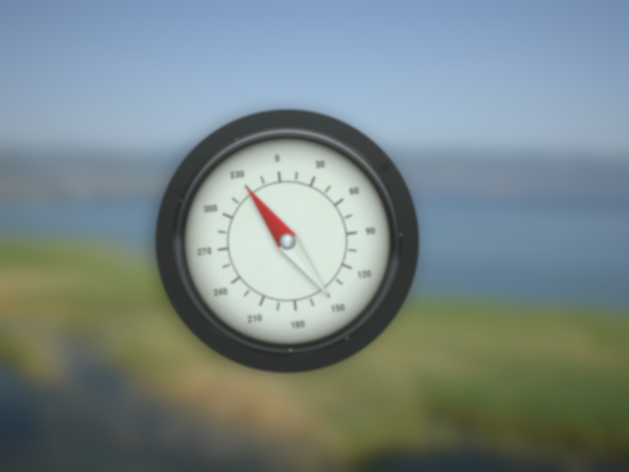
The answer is 330 °
